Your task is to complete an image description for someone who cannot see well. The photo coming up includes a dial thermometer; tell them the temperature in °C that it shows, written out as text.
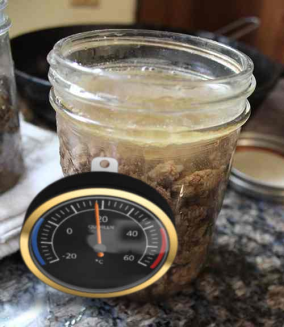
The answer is 18 °C
